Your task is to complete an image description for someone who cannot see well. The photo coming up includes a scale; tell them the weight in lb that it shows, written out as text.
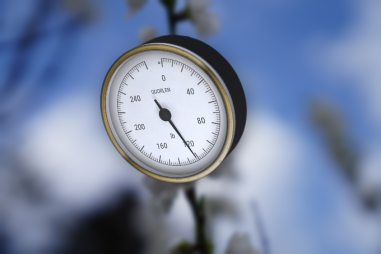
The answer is 120 lb
